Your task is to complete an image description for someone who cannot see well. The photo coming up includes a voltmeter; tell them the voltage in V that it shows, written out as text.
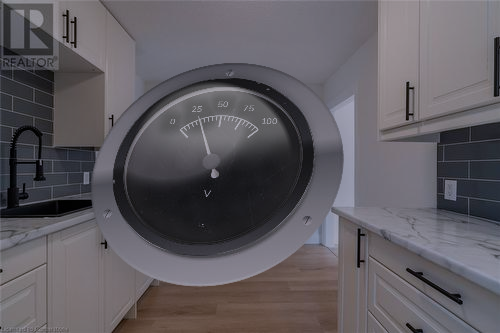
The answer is 25 V
